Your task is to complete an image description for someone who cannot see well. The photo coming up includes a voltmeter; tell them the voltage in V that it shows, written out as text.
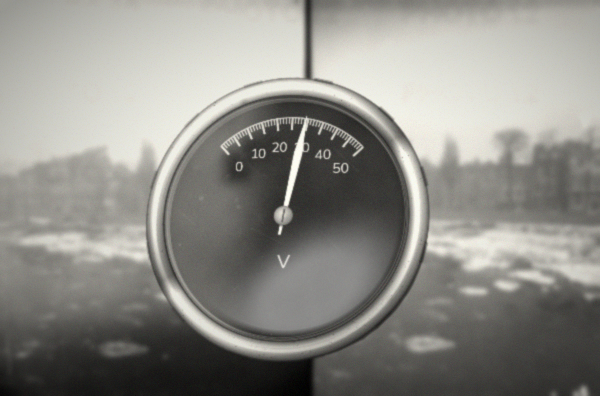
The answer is 30 V
